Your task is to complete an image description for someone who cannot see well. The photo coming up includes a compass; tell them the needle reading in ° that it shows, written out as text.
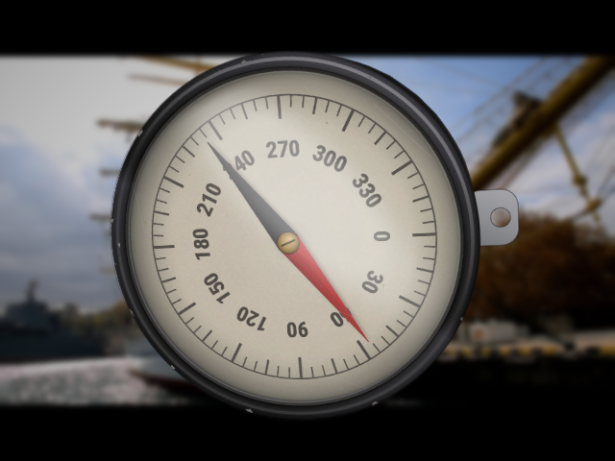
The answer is 55 °
